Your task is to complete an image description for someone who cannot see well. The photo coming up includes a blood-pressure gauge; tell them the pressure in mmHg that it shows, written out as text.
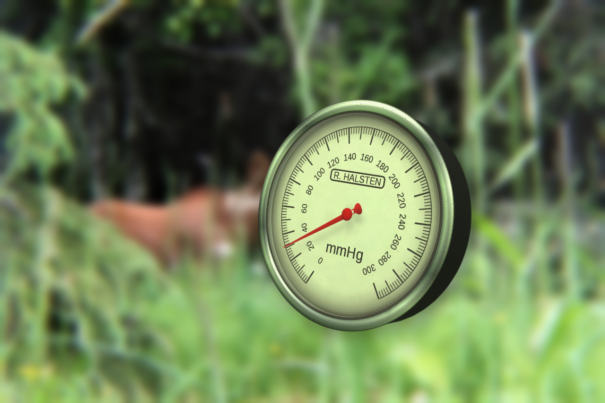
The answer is 30 mmHg
